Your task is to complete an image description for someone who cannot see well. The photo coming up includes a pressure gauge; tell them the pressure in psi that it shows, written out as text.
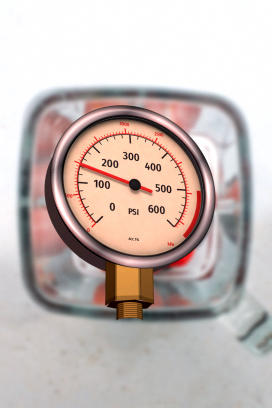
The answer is 140 psi
